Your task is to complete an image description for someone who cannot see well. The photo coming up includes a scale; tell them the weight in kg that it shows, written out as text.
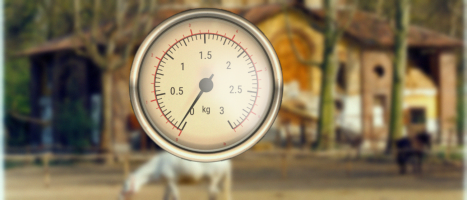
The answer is 0.05 kg
